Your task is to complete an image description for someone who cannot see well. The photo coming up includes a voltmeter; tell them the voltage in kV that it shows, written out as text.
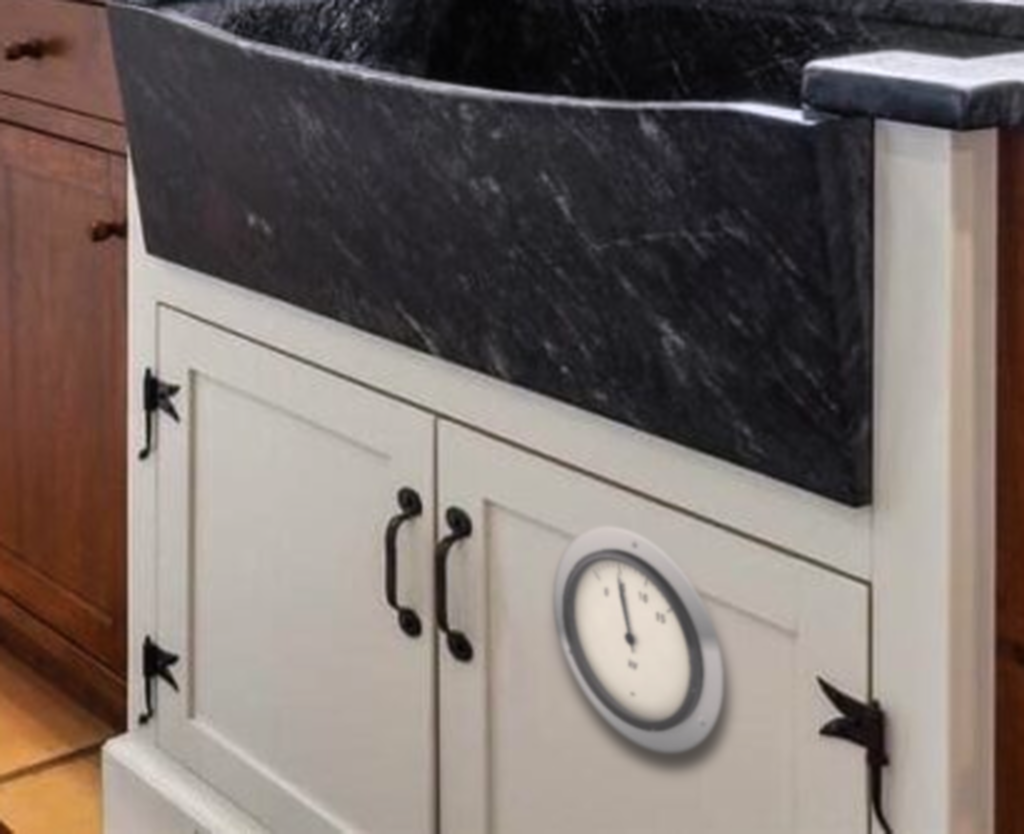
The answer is 5 kV
